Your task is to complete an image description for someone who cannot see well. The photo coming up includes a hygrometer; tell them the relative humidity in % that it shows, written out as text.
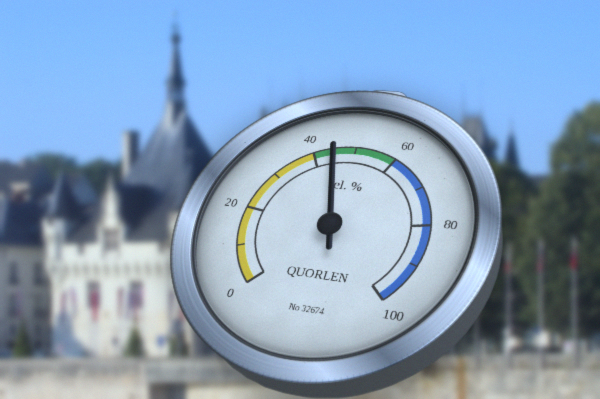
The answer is 45 %
